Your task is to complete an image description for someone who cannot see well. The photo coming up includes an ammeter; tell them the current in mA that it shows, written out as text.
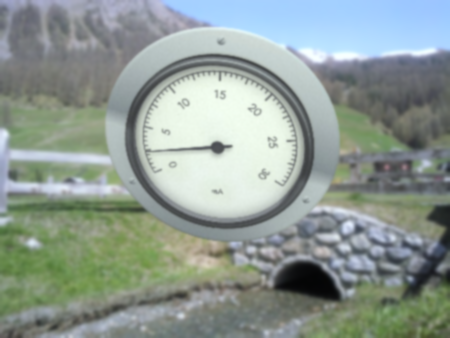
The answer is 2.5 mA
